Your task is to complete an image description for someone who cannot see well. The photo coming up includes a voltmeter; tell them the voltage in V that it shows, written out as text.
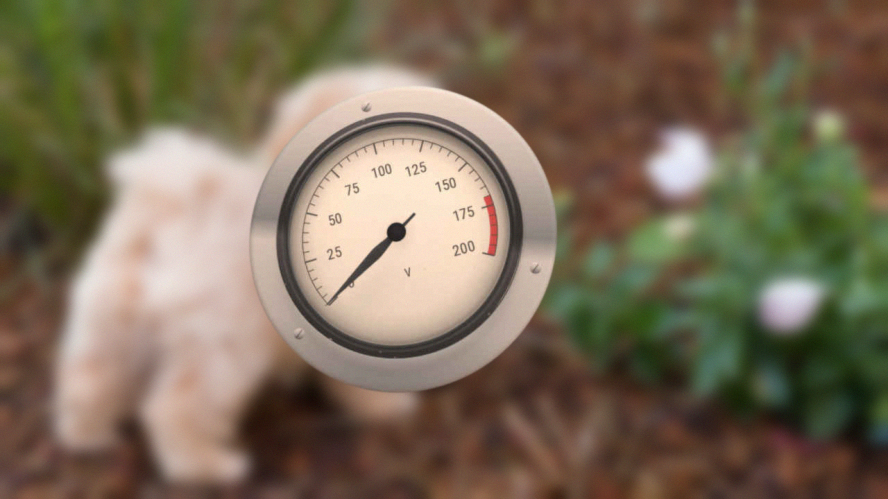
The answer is 0 V
